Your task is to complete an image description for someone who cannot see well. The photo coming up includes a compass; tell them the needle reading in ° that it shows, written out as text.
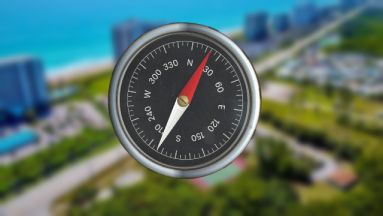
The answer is 20 °
